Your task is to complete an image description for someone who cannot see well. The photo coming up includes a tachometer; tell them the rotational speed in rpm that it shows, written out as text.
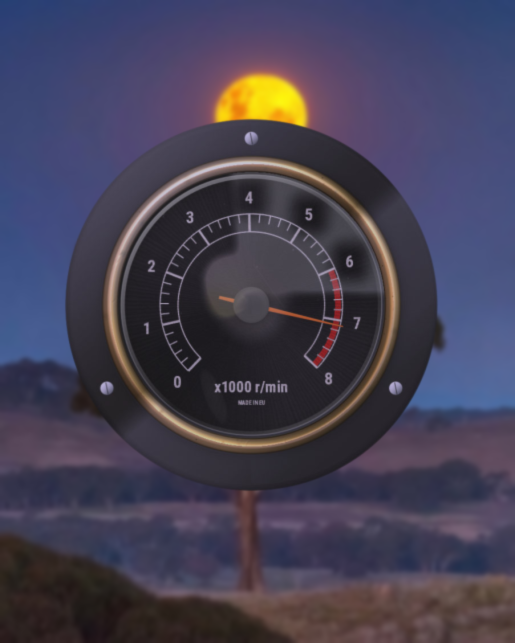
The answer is 7100 rpm
